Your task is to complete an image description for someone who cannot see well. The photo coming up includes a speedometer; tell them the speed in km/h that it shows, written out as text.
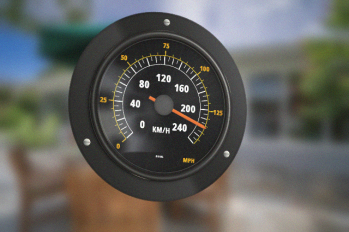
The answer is 220 km/h
